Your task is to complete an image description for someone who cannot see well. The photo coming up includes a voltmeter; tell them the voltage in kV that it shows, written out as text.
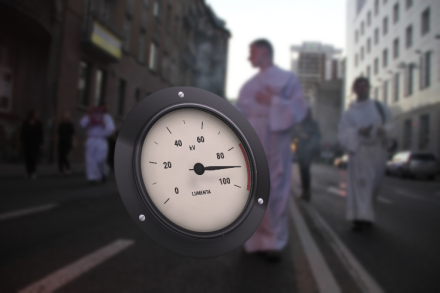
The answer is 90 kV
